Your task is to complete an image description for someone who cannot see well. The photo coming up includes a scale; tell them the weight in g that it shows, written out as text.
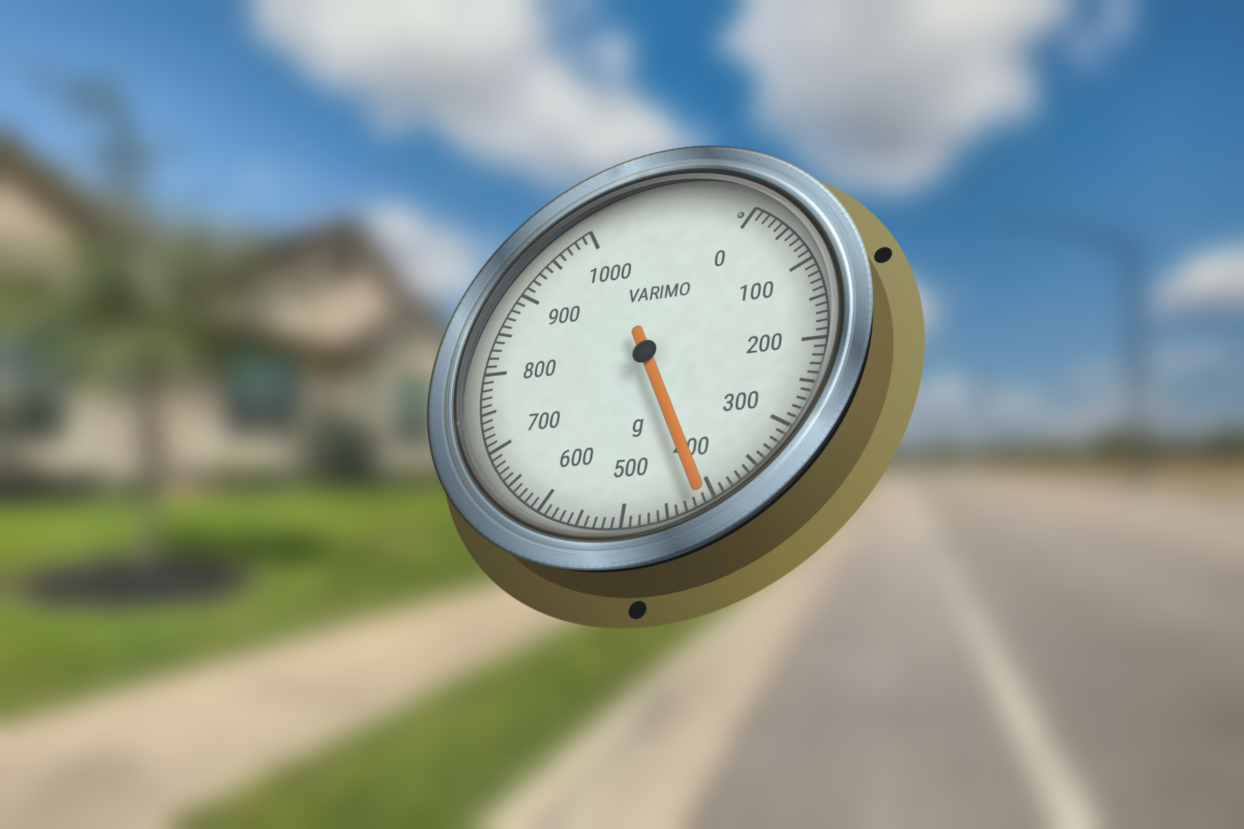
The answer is 410 g
